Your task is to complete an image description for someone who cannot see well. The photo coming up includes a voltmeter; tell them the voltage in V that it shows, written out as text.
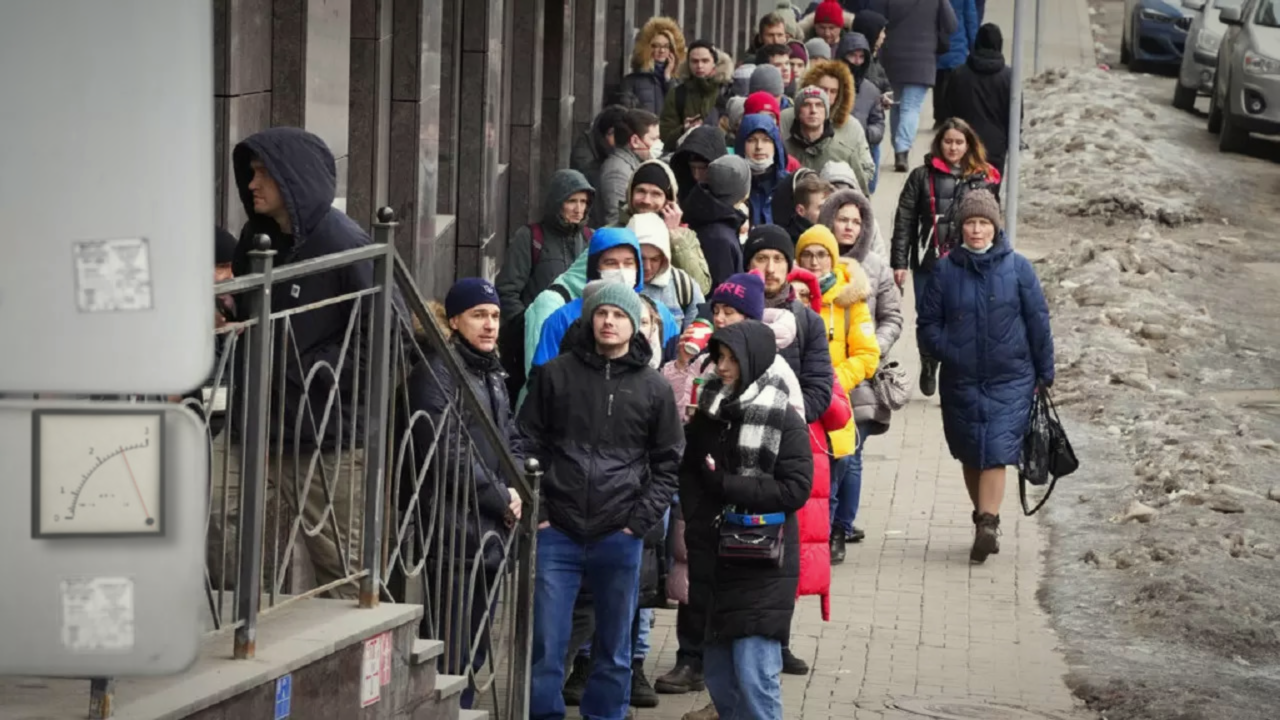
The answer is 2.5 V
